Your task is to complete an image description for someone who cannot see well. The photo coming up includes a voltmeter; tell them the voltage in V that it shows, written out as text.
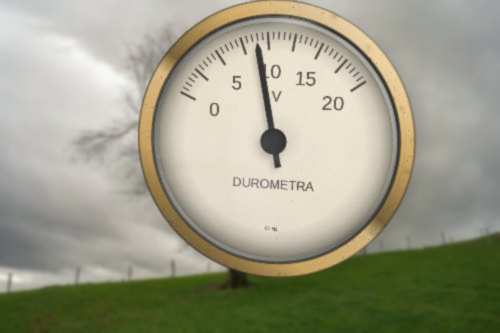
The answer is 9 V
